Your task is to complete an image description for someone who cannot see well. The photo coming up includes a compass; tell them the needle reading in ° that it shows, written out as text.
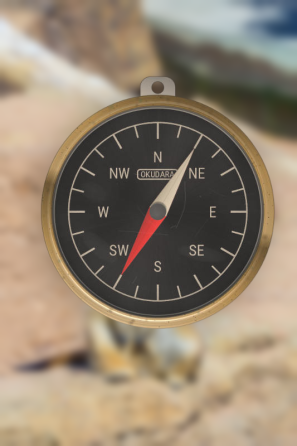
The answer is 210 °
